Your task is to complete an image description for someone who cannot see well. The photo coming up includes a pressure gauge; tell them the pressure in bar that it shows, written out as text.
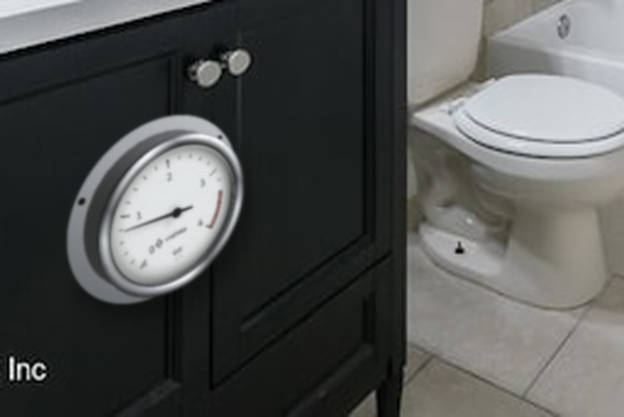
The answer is 0.8 bar
